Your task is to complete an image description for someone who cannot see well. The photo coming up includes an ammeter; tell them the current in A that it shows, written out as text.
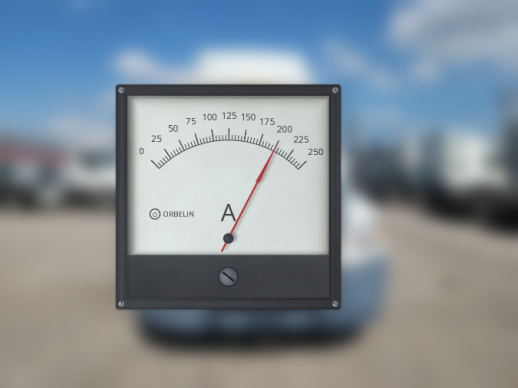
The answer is 200 A
